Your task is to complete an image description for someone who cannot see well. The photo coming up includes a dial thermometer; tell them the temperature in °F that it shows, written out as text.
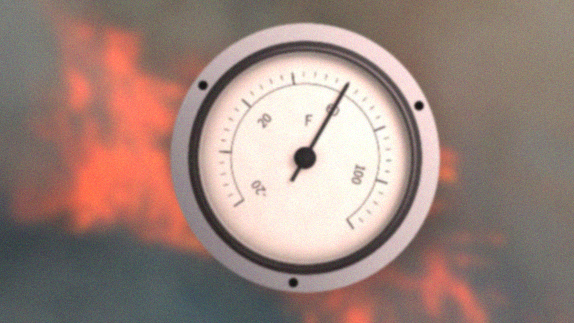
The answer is 60 °F
